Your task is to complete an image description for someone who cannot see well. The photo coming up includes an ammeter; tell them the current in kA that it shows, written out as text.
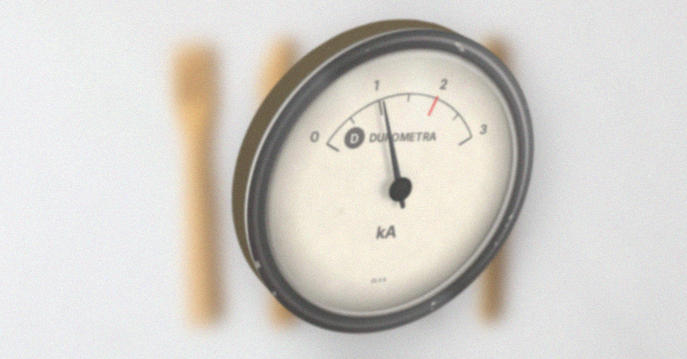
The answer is 1 kA
